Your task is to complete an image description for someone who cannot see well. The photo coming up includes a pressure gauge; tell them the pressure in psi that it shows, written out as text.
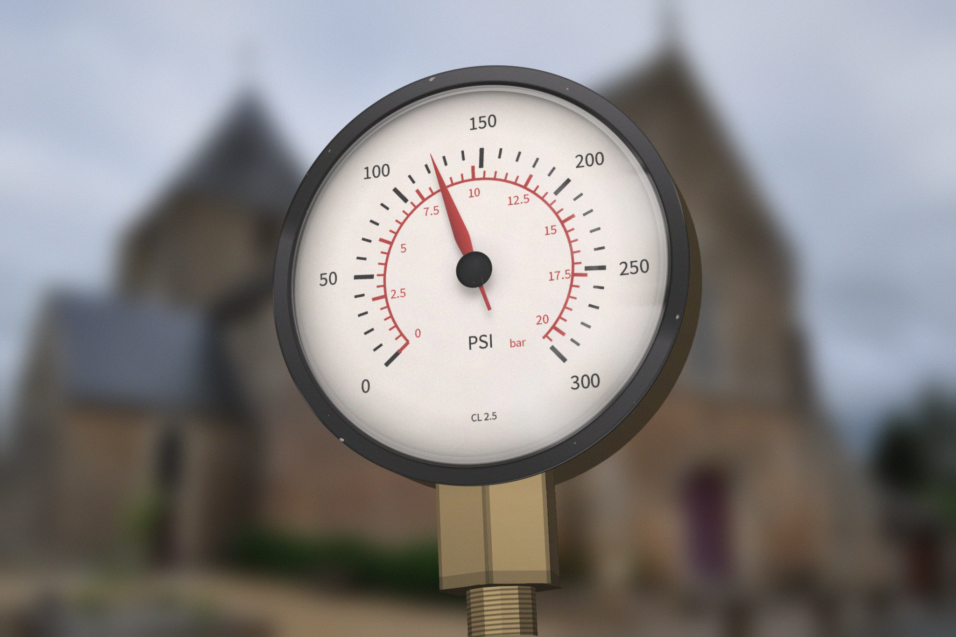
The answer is 125 psi
